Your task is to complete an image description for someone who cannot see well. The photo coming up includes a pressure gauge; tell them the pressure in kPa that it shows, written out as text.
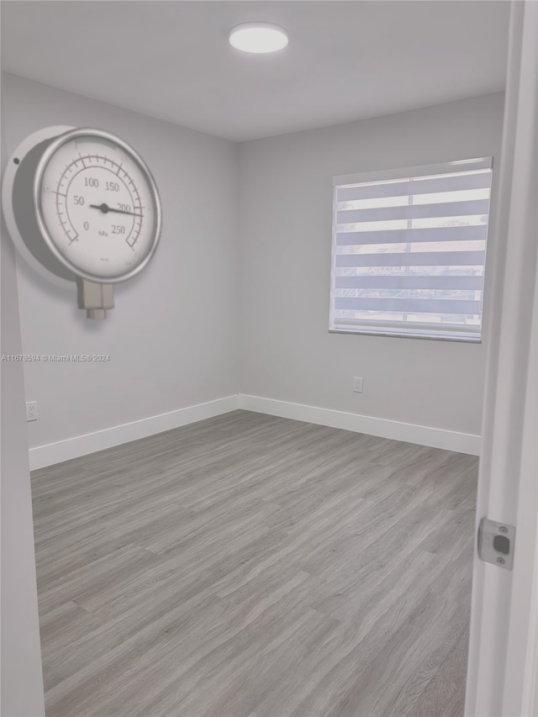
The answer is 210 kPa
